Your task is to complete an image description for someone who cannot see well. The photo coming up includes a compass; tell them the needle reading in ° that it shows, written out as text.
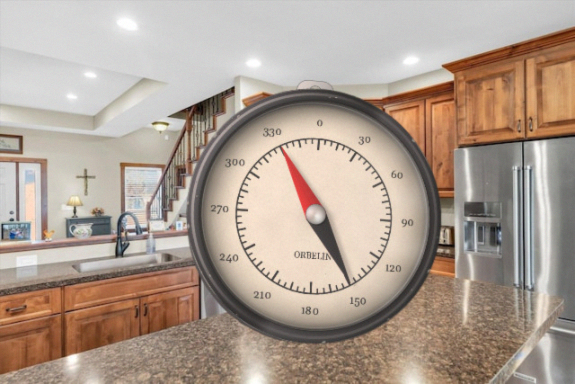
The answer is 330 °
